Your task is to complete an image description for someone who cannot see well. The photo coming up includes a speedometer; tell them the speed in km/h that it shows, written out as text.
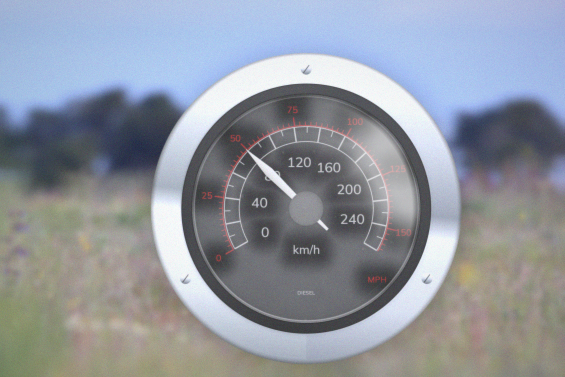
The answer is 80 km/h
